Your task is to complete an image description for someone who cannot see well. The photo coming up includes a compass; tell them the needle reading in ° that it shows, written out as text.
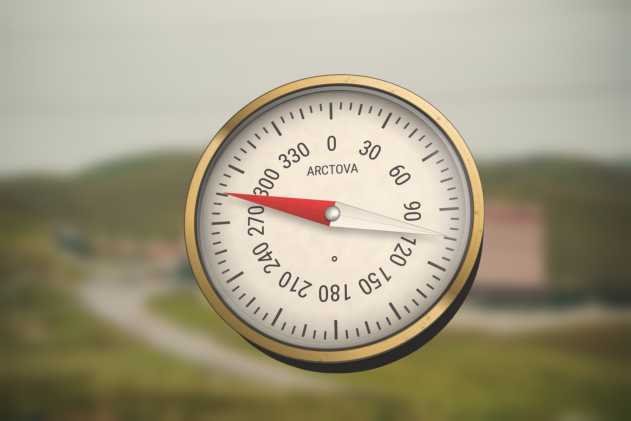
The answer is 285 °
